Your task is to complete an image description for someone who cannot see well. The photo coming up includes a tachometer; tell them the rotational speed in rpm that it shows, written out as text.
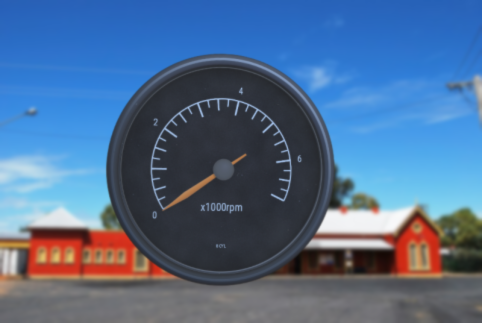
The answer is 0 rpm
